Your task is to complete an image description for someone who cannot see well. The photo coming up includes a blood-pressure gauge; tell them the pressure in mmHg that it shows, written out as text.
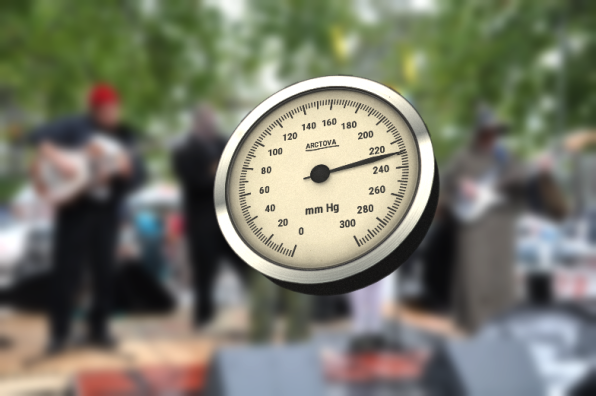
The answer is 230 mmHg
